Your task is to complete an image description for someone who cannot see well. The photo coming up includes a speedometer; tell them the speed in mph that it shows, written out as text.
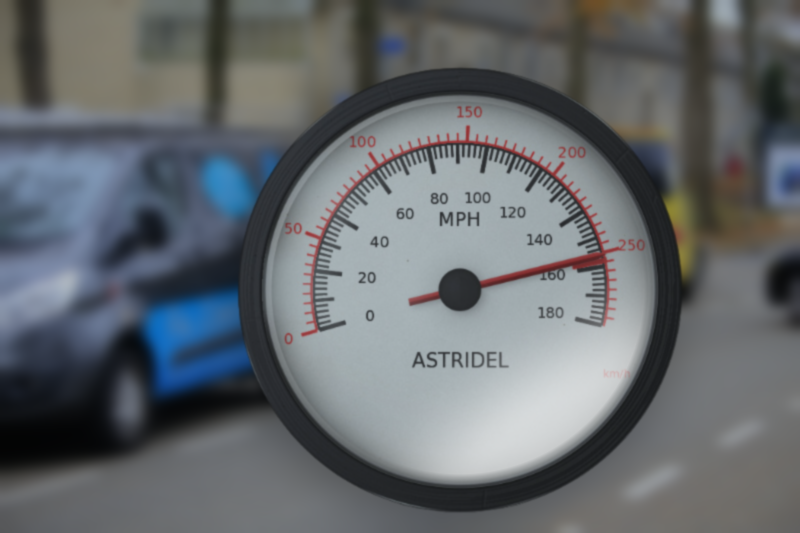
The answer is 156 mph
